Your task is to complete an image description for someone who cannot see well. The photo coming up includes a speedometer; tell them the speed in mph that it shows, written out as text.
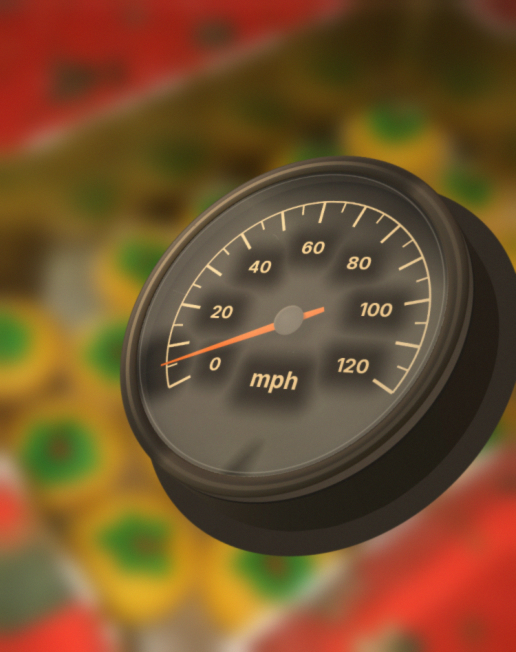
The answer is 5 mph
